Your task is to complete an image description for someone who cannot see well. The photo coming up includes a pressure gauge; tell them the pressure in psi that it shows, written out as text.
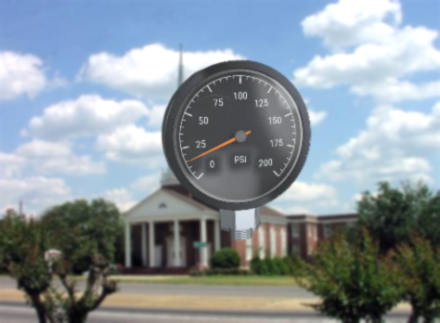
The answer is 15 psi
